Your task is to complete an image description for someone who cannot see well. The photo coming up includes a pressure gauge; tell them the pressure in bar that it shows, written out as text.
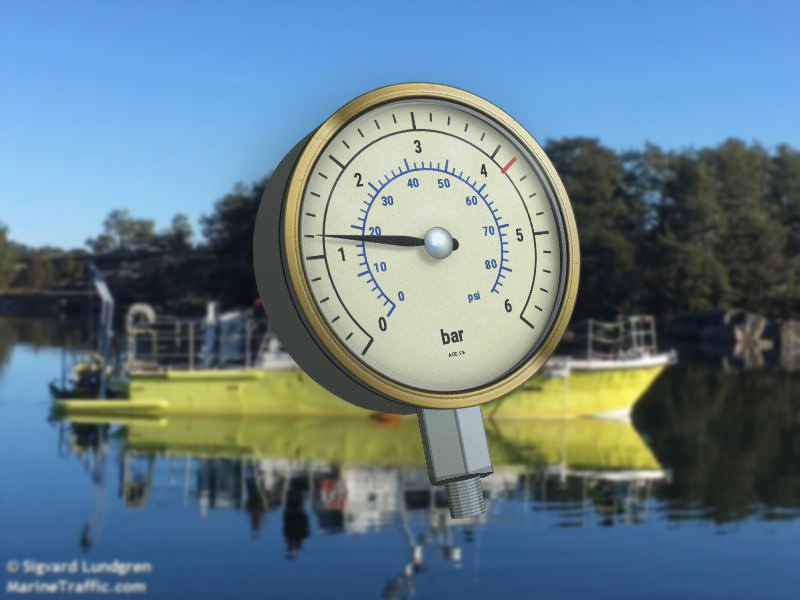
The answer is 1.2 bar
